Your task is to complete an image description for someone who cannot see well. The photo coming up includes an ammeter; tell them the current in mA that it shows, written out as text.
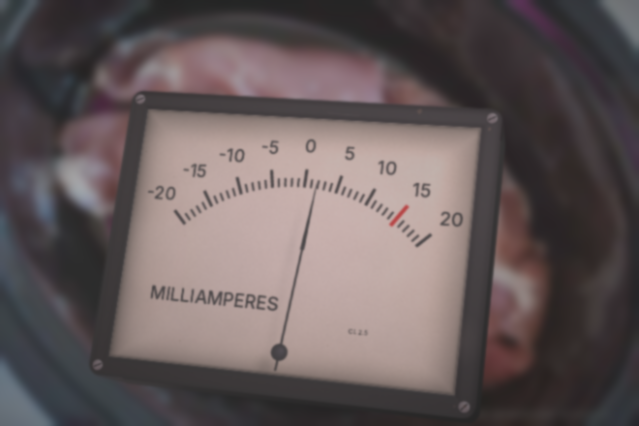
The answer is 2 mA
